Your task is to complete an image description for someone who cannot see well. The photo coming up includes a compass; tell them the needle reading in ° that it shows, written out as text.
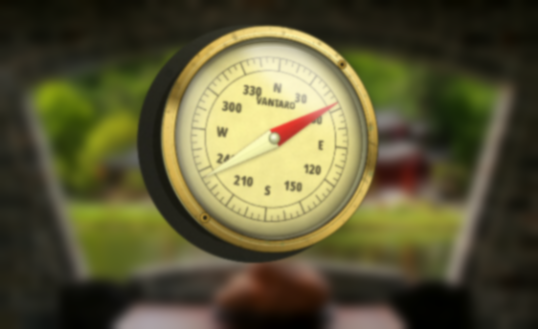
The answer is 55 °
